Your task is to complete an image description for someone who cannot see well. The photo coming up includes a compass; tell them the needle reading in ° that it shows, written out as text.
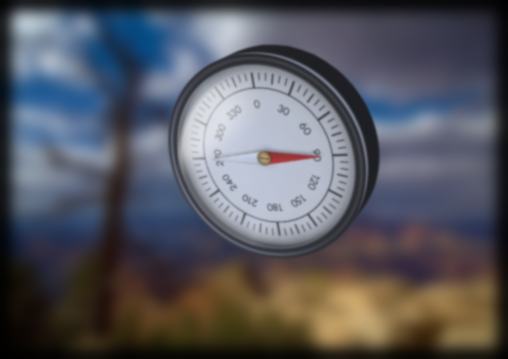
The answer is 90 °
